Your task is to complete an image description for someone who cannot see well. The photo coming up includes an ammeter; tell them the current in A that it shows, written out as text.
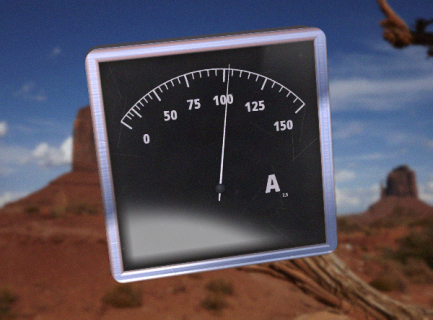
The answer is 102.5 A
